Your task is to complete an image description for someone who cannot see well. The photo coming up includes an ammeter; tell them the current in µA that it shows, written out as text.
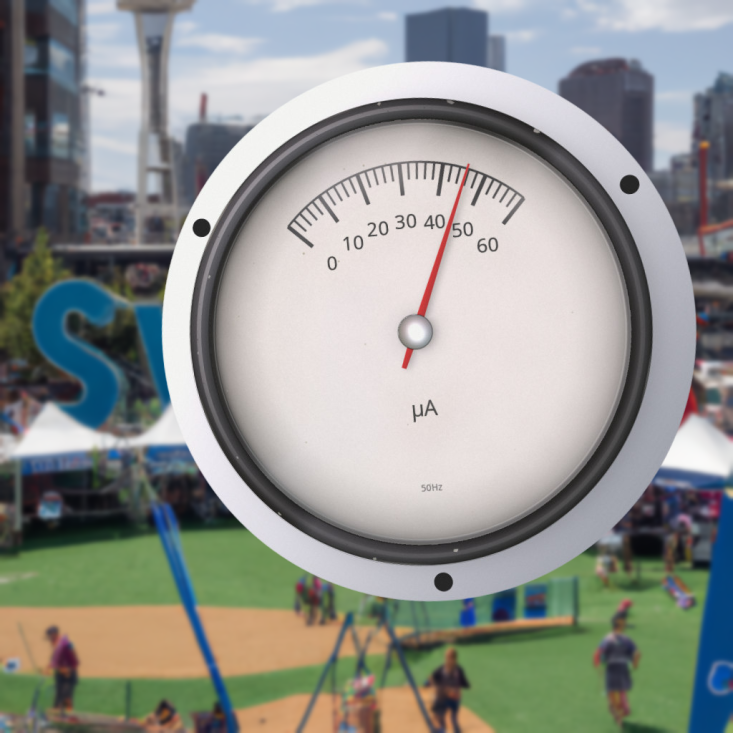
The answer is 46 µA
